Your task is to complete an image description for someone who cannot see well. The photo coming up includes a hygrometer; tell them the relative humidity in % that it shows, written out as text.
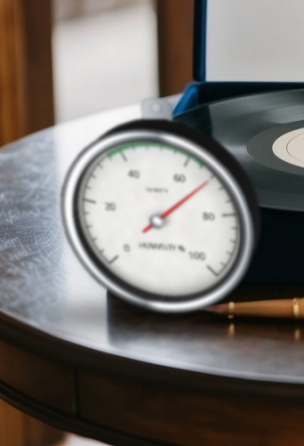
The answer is 68 %
